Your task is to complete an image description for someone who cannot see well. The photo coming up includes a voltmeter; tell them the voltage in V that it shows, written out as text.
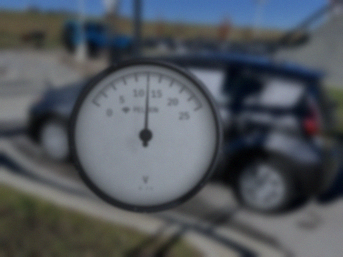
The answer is 12.5 V
